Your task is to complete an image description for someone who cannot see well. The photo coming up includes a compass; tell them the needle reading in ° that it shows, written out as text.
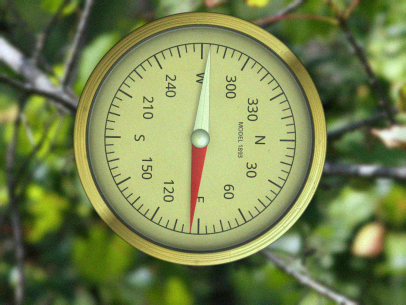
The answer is 95 °
